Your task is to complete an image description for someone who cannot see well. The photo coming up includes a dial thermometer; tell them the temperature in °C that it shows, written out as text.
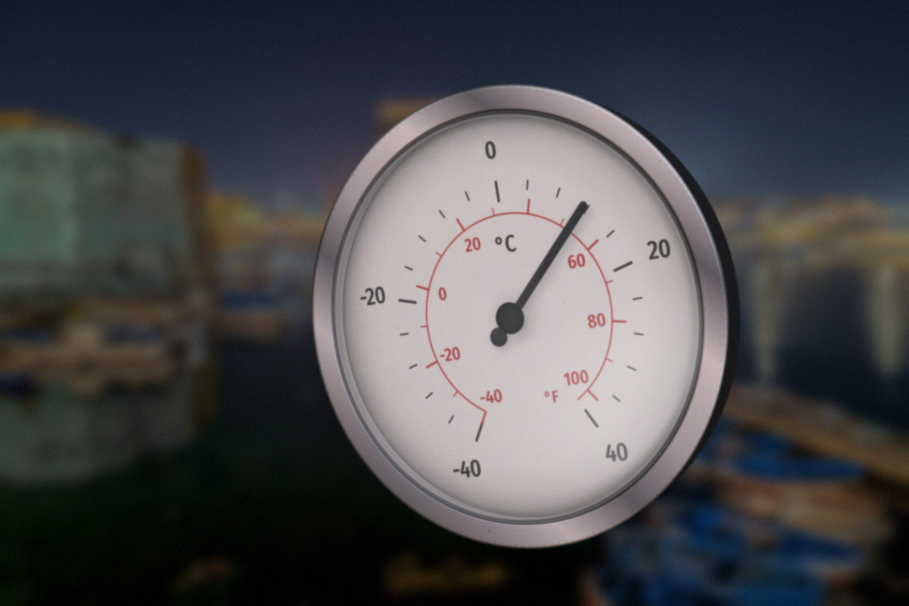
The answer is 12 °C
